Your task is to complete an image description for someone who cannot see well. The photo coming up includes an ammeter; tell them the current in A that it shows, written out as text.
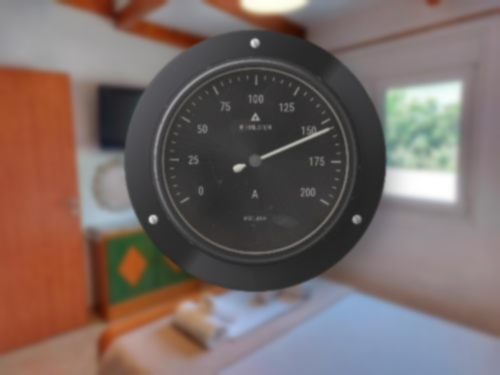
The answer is 155 A
